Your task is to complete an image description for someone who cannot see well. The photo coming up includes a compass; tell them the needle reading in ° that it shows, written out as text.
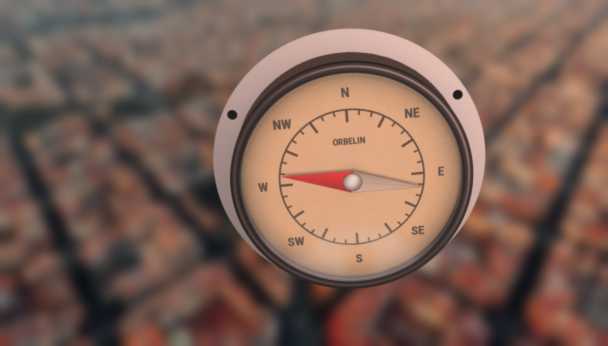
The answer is 280 °
